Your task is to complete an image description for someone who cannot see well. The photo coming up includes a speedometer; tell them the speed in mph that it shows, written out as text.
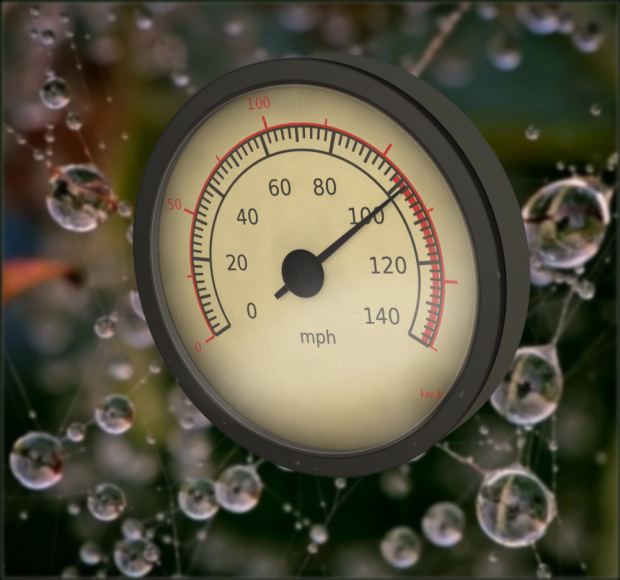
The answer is 102 mph
